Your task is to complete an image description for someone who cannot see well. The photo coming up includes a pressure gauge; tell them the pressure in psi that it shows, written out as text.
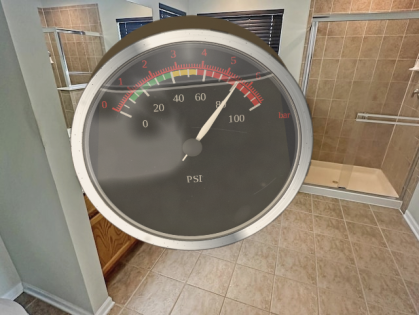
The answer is 80 psi
